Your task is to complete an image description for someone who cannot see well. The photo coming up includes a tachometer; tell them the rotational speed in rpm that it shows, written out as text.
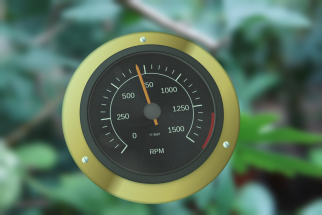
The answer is 700 rpm
